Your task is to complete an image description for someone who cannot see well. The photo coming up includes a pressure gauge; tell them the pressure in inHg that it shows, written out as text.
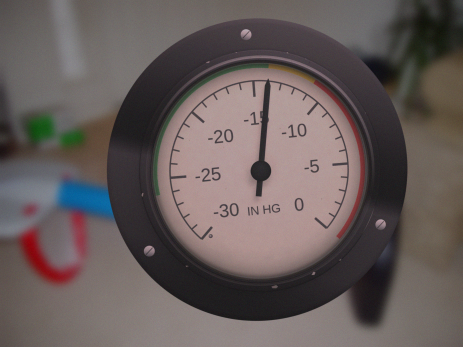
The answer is -14 inHg
